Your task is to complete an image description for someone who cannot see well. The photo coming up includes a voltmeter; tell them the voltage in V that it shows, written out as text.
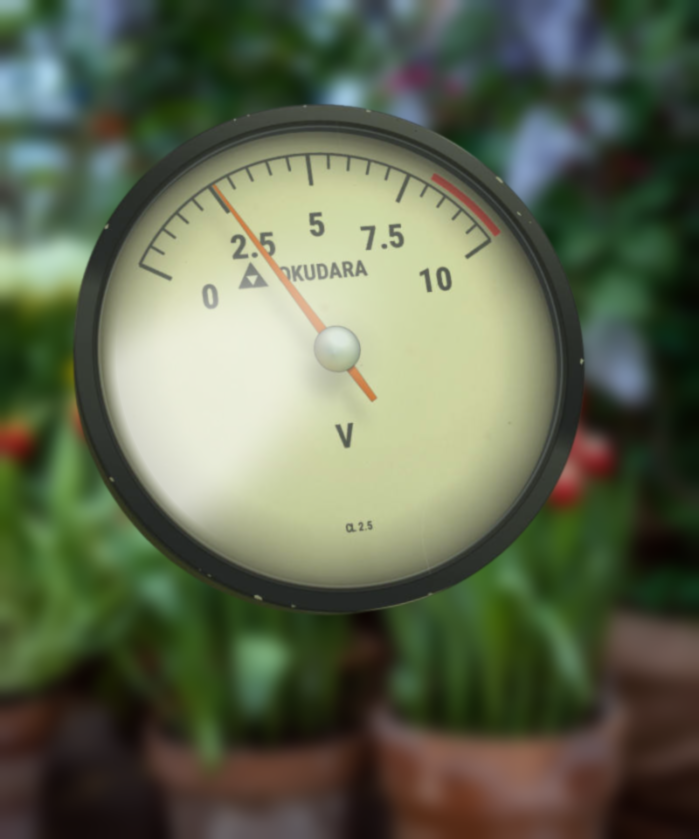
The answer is 2.5 V
